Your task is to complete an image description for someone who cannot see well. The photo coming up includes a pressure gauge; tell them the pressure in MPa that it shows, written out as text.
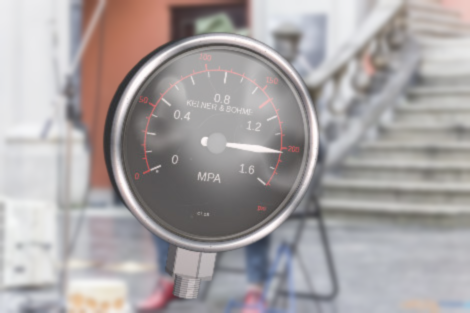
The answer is 1.4 MPa
